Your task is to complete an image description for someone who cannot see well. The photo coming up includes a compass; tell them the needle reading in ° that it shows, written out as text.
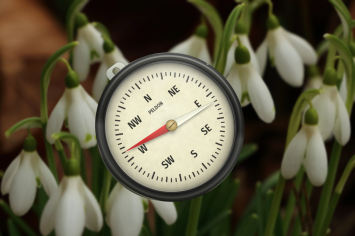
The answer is 280 °
